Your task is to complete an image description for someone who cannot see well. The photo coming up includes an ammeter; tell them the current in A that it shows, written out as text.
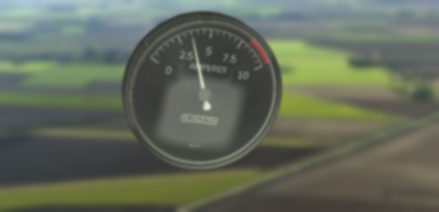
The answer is 3.5 A
